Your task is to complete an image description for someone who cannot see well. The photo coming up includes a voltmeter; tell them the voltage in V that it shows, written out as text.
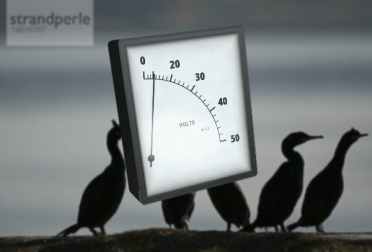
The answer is 10 V
